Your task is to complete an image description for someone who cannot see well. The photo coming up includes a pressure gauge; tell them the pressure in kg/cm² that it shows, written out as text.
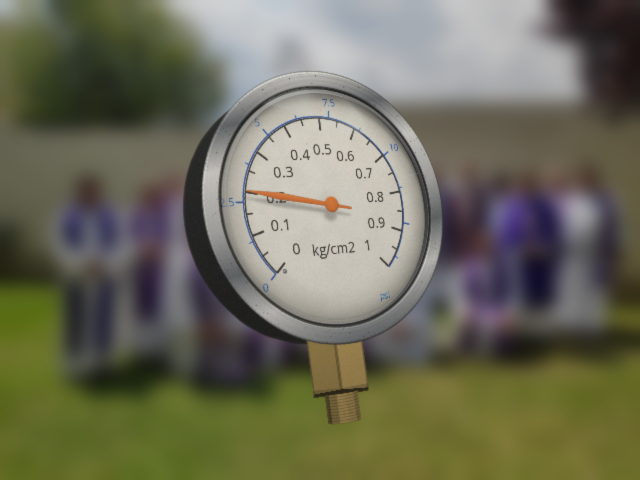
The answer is 0.2 kg/cm²
